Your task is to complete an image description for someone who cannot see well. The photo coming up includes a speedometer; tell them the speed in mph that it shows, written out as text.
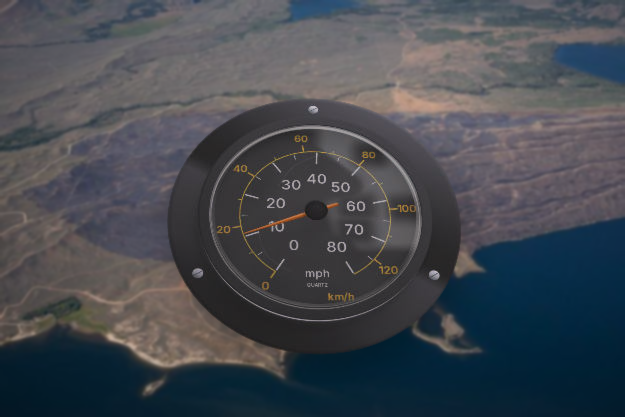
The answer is 10 mph
